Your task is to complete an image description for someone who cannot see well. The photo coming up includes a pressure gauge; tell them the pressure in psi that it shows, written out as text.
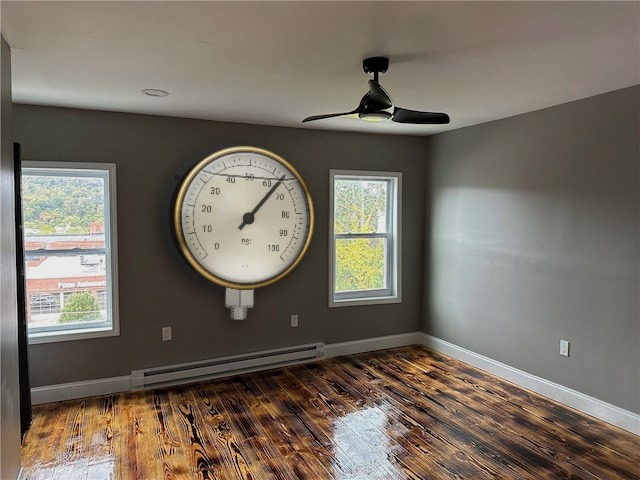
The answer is 64 psi
